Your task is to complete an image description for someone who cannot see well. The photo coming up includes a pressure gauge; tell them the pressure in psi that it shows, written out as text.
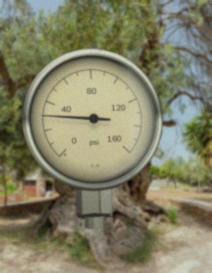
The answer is 30 psi
